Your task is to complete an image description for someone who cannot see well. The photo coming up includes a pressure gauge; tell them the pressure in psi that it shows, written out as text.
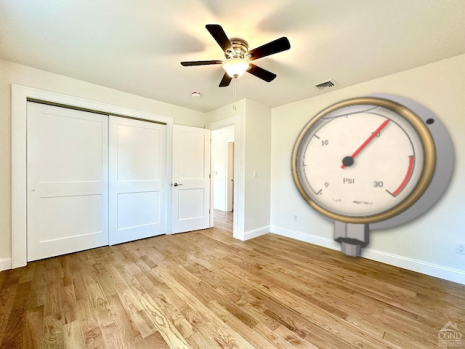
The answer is 20 psi
